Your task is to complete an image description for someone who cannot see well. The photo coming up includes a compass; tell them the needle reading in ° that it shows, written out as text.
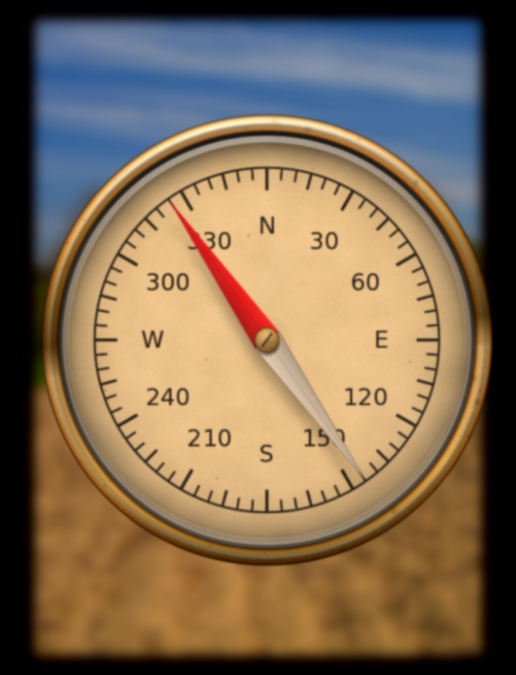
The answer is 325 °
